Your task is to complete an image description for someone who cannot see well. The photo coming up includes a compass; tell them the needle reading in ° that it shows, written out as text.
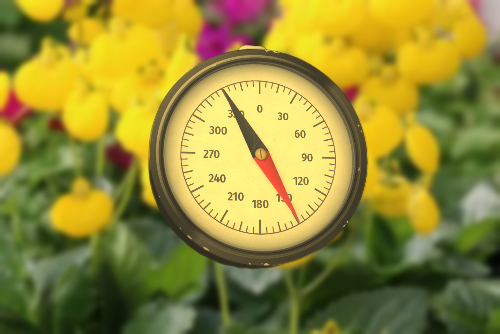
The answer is 150 °
